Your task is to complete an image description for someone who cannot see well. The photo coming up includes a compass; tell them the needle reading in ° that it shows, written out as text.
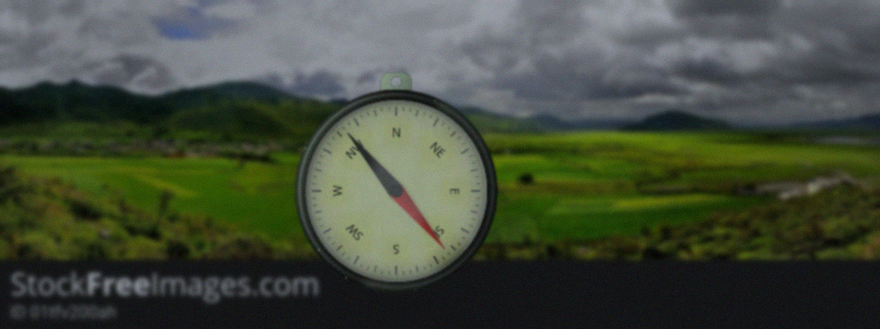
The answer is 140 °
